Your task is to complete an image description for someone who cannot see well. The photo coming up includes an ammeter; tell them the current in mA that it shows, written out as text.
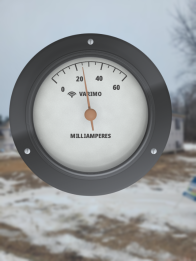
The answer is 25 mA
